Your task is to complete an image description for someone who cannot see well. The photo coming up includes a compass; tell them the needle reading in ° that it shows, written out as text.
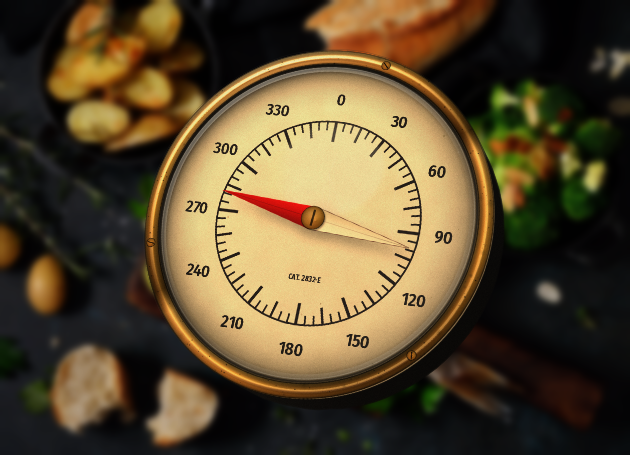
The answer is 280 °
